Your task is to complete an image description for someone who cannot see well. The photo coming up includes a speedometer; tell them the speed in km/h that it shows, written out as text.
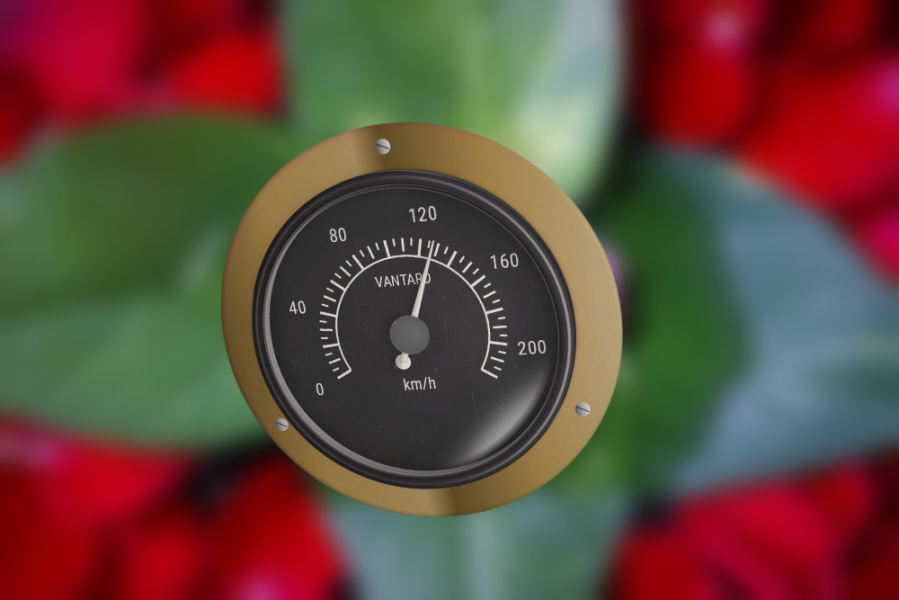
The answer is 127.5 km/h
